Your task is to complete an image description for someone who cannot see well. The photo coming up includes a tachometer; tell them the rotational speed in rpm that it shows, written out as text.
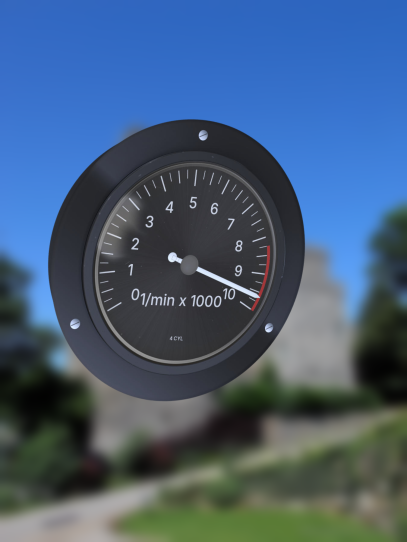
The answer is 9625 rpm
